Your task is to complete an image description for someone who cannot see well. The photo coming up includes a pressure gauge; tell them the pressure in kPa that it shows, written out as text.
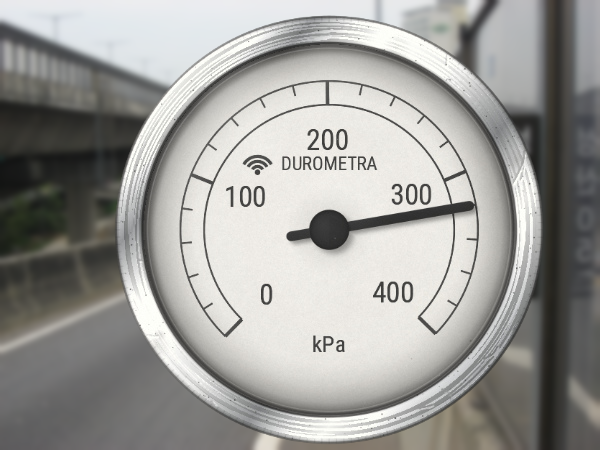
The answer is 320 kPa
